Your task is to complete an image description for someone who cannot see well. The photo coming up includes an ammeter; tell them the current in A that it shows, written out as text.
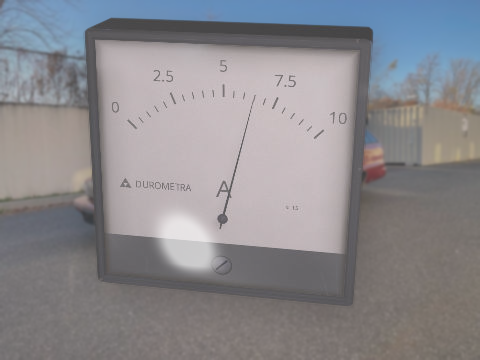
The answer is 6.5 A
